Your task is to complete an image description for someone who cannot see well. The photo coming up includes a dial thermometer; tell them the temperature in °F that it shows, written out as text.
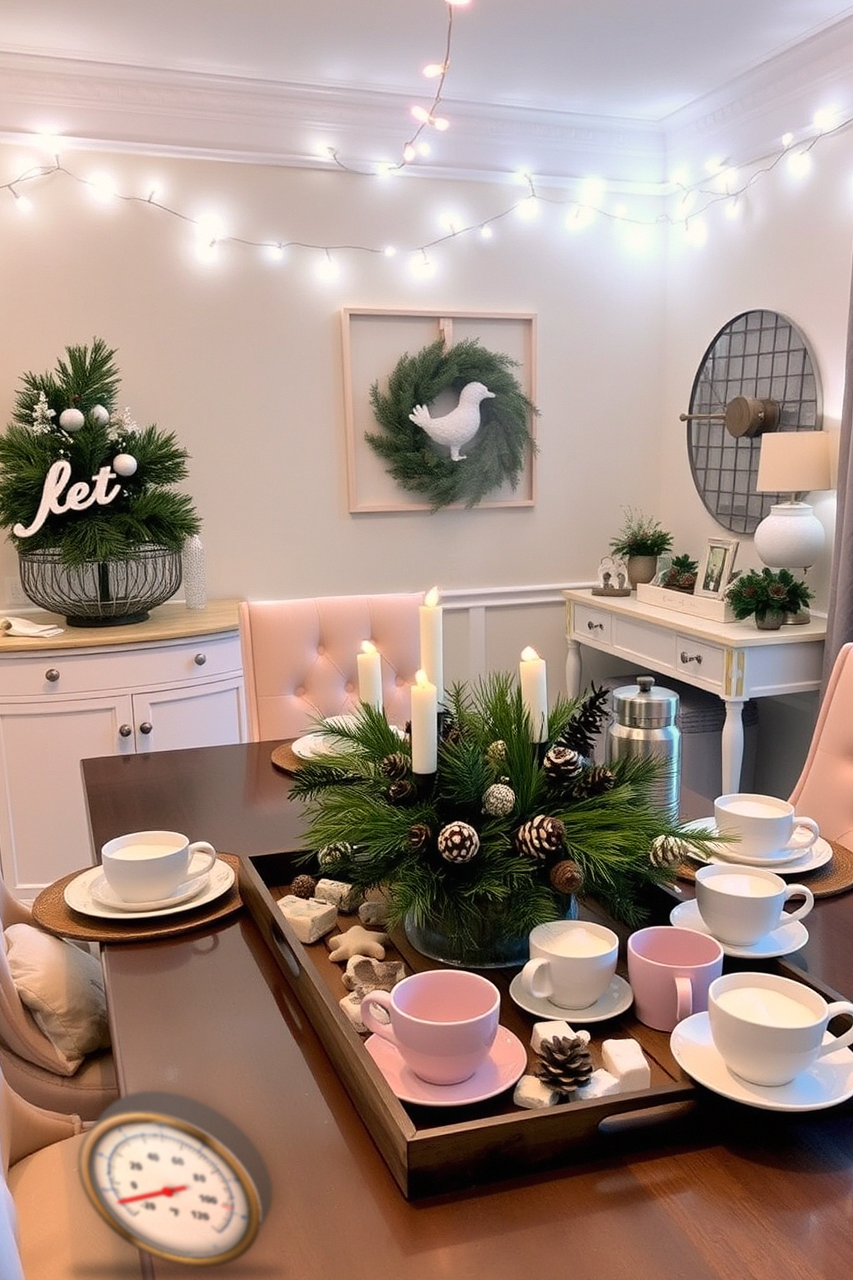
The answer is -10 °F
